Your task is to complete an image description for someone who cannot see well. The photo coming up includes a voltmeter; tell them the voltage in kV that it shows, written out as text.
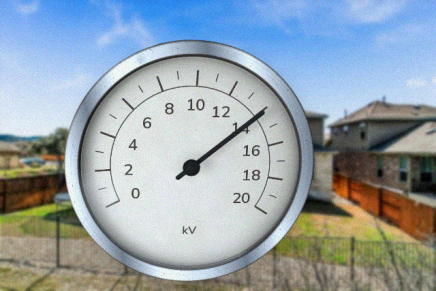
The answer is 14 kV
